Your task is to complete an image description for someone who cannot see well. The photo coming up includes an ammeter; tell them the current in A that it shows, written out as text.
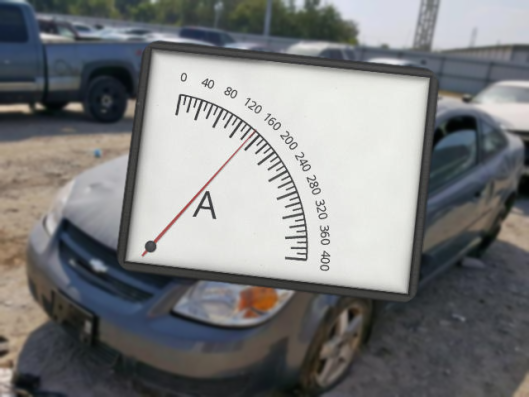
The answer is 150 A
